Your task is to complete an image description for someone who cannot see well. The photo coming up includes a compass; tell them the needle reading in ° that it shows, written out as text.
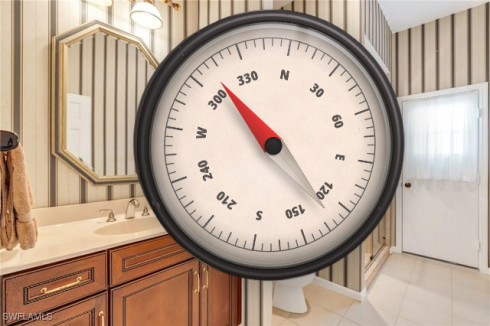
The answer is 310 °
